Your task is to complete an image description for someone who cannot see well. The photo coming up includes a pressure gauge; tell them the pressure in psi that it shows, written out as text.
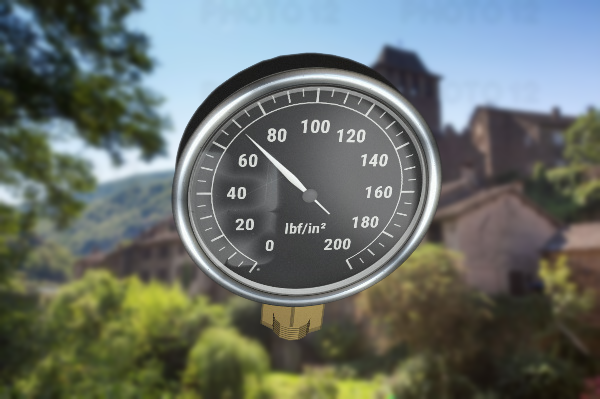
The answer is 70 psi
